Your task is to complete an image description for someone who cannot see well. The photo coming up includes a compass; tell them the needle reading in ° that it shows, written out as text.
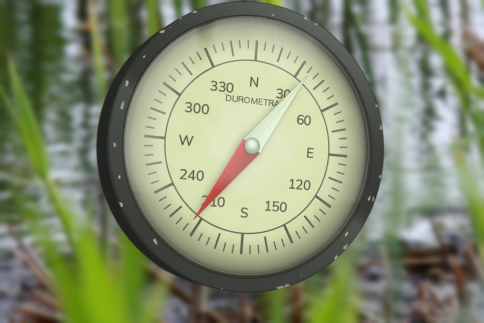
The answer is 215 °
